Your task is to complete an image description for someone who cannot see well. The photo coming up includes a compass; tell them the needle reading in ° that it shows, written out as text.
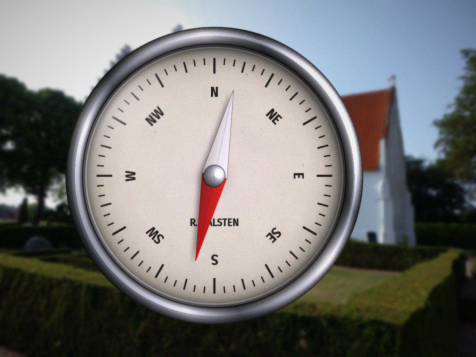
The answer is 192.5 °
